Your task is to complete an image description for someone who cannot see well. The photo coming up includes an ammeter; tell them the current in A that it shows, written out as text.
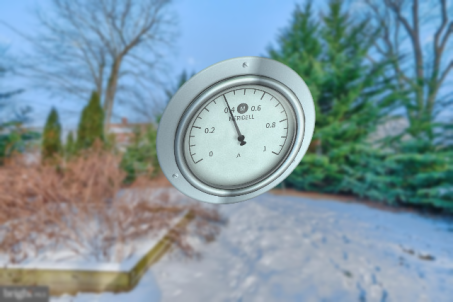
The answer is 0.4 A
